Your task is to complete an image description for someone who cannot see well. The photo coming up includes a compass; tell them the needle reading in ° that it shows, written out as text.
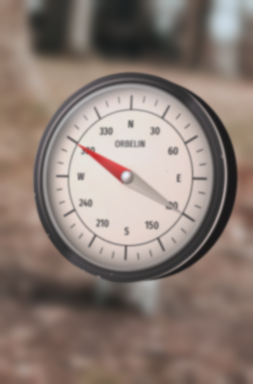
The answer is 300 °
